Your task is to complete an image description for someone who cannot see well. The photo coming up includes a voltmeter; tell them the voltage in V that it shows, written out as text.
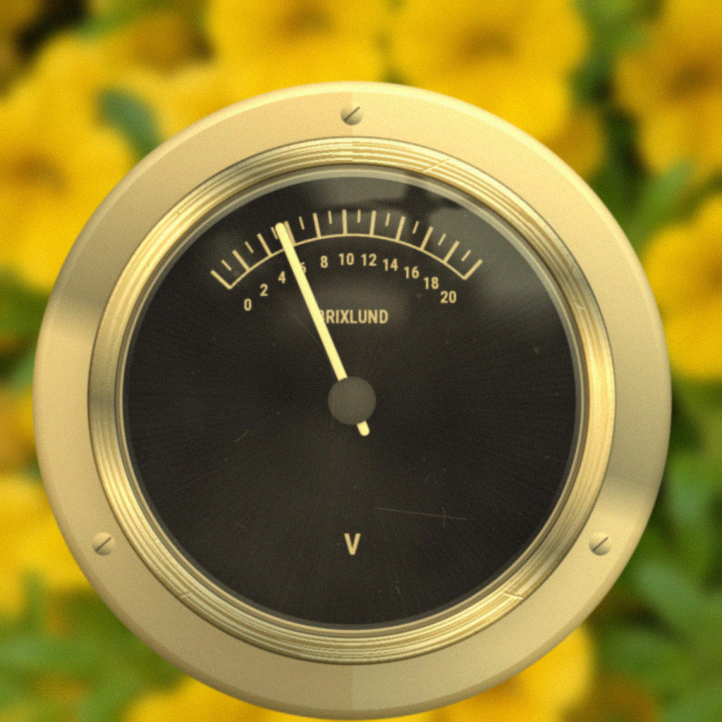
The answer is 5.5 V
